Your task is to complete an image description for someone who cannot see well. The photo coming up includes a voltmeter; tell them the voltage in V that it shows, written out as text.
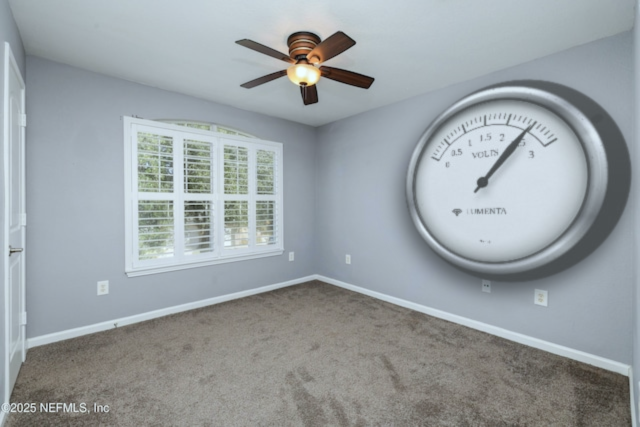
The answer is 2.5 V
